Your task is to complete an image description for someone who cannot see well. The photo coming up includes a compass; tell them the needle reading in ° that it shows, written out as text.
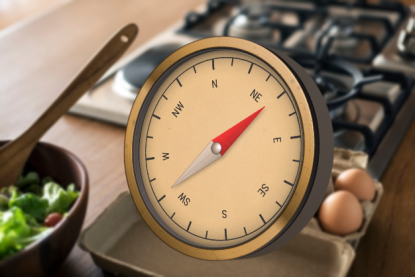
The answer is 60 °
